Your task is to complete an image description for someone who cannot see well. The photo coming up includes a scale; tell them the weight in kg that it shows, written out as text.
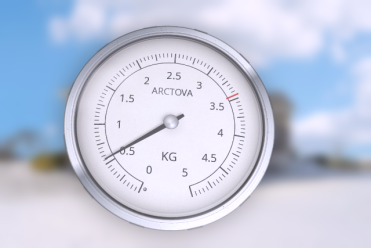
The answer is 0.55 kg
